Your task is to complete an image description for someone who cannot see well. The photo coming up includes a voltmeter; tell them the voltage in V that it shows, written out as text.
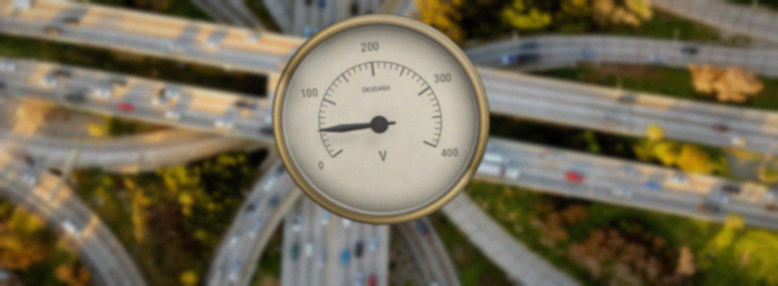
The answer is 50 V
